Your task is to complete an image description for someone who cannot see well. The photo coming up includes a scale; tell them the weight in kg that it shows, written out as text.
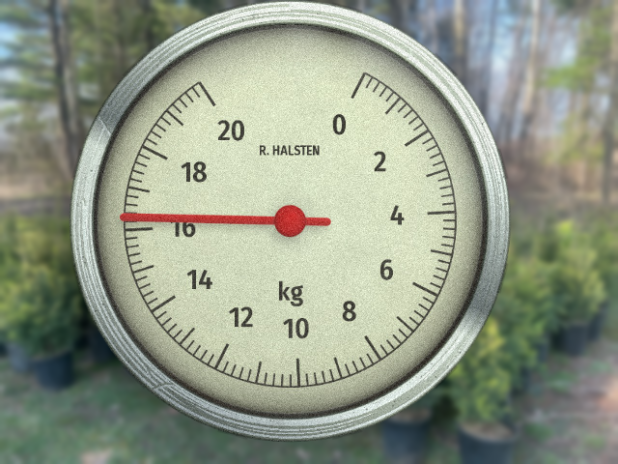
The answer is 16.3 kg
